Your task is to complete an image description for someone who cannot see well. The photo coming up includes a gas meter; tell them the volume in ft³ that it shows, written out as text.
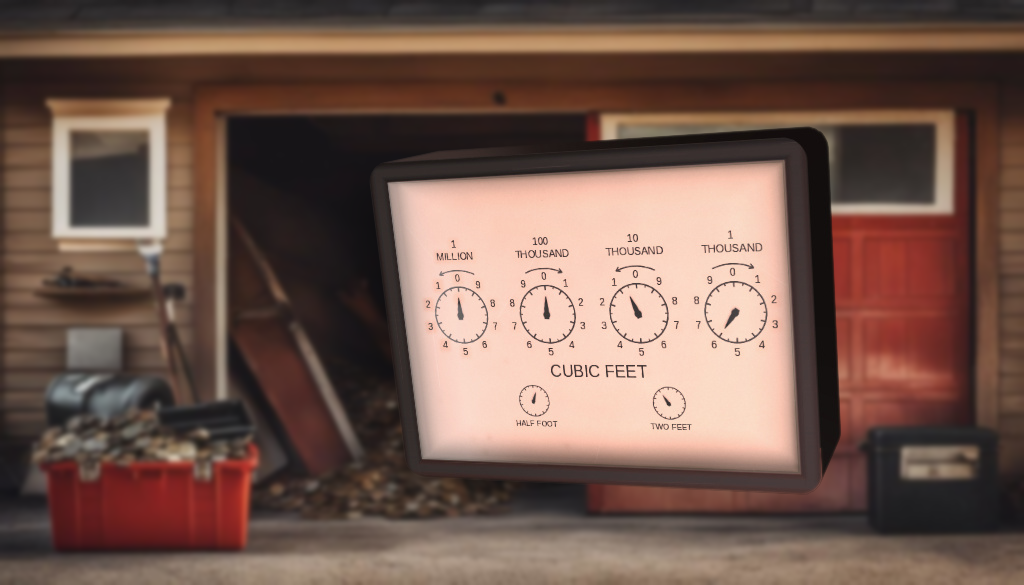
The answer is 600 ft³
